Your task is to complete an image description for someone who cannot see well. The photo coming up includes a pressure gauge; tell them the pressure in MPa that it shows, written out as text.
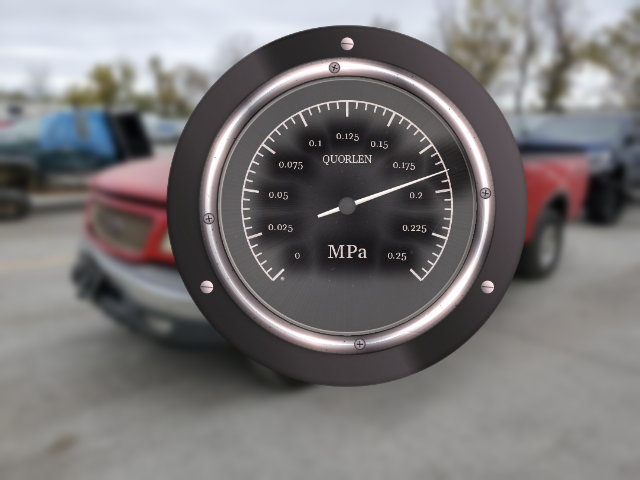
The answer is 0.19 MPa
